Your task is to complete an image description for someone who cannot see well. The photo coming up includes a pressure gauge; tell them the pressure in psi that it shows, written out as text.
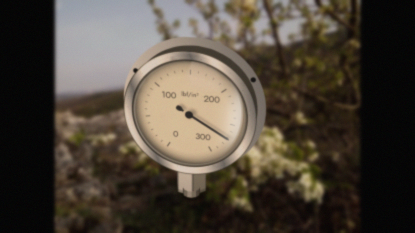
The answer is 270 psi
